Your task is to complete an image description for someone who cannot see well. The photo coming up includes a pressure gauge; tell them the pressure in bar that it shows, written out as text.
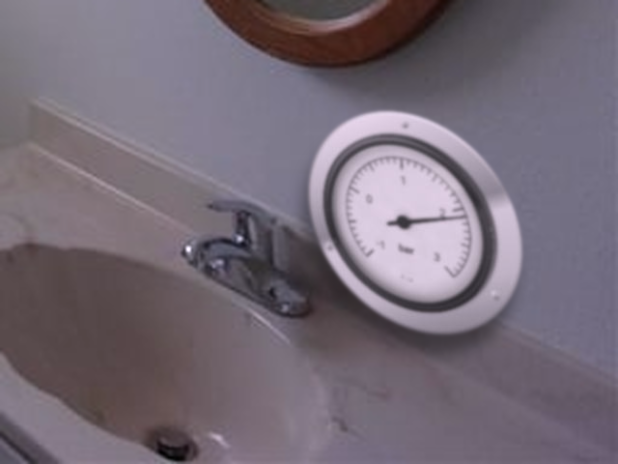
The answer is 2.1 bar
